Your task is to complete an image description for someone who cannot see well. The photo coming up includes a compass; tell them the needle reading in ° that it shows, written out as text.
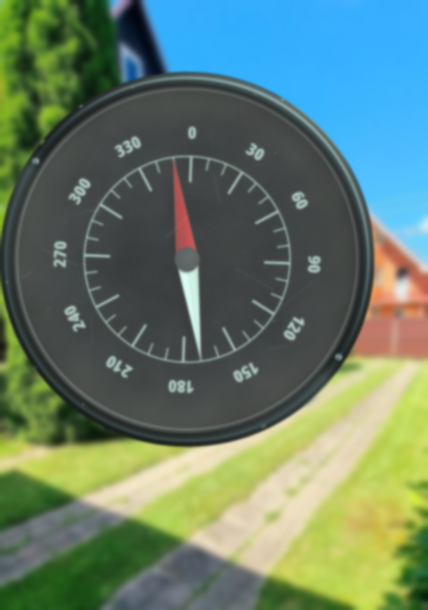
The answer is 350 °
